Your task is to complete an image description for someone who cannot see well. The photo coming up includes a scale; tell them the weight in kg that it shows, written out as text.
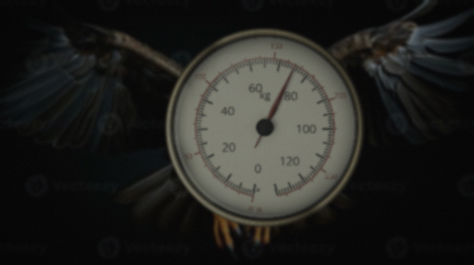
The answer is 75 kg
